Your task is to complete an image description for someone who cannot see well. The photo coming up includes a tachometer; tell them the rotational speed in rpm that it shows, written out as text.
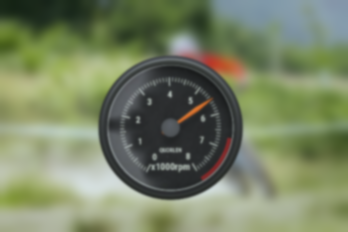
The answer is 5500 rpm
